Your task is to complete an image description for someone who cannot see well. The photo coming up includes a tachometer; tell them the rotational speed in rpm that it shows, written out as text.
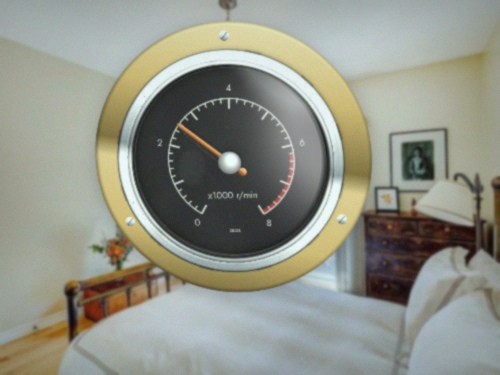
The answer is 2600 rpm
